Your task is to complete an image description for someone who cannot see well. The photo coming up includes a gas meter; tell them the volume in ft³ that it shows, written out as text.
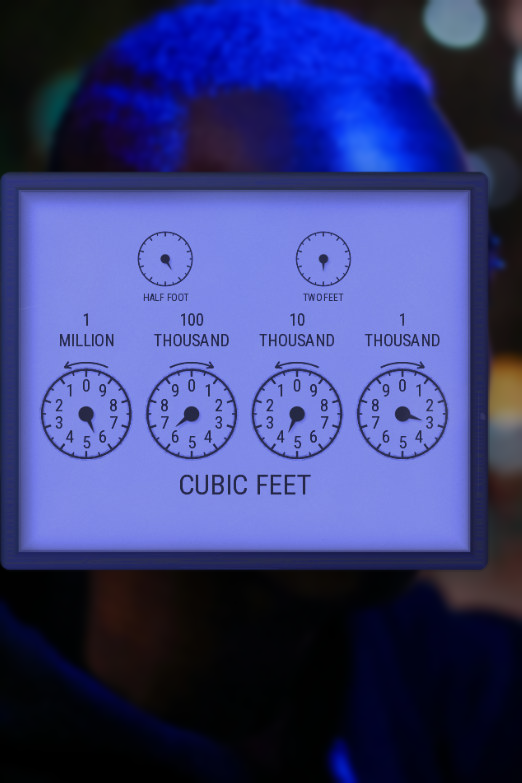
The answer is 564300 ft³
